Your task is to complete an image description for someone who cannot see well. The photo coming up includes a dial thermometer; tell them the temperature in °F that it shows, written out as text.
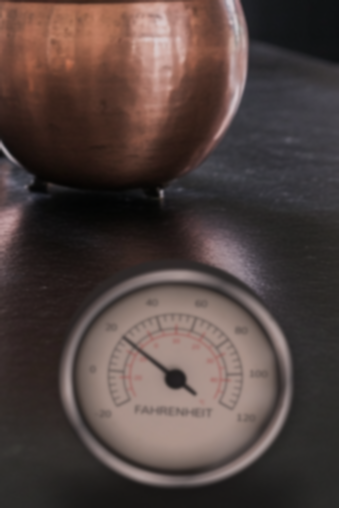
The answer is 20 °F
